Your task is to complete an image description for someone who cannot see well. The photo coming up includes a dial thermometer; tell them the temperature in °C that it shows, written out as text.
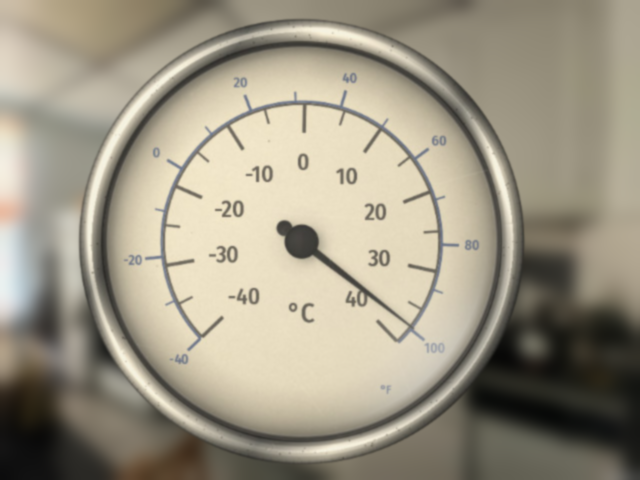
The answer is 37.5 °C
